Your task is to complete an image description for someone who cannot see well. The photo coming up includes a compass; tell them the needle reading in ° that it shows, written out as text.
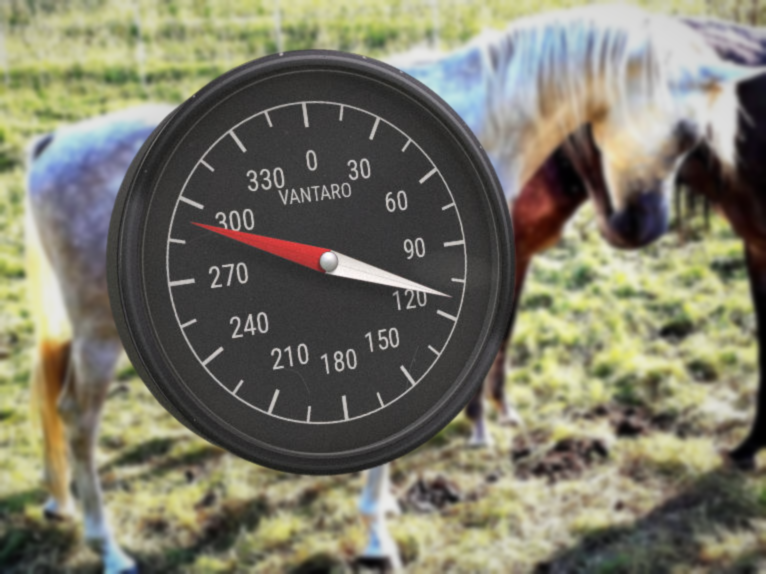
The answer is 292.5 °
